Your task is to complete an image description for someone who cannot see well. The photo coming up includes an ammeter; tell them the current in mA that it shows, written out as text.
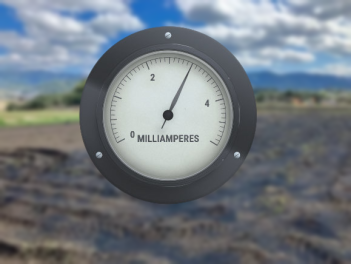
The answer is 3 mA
